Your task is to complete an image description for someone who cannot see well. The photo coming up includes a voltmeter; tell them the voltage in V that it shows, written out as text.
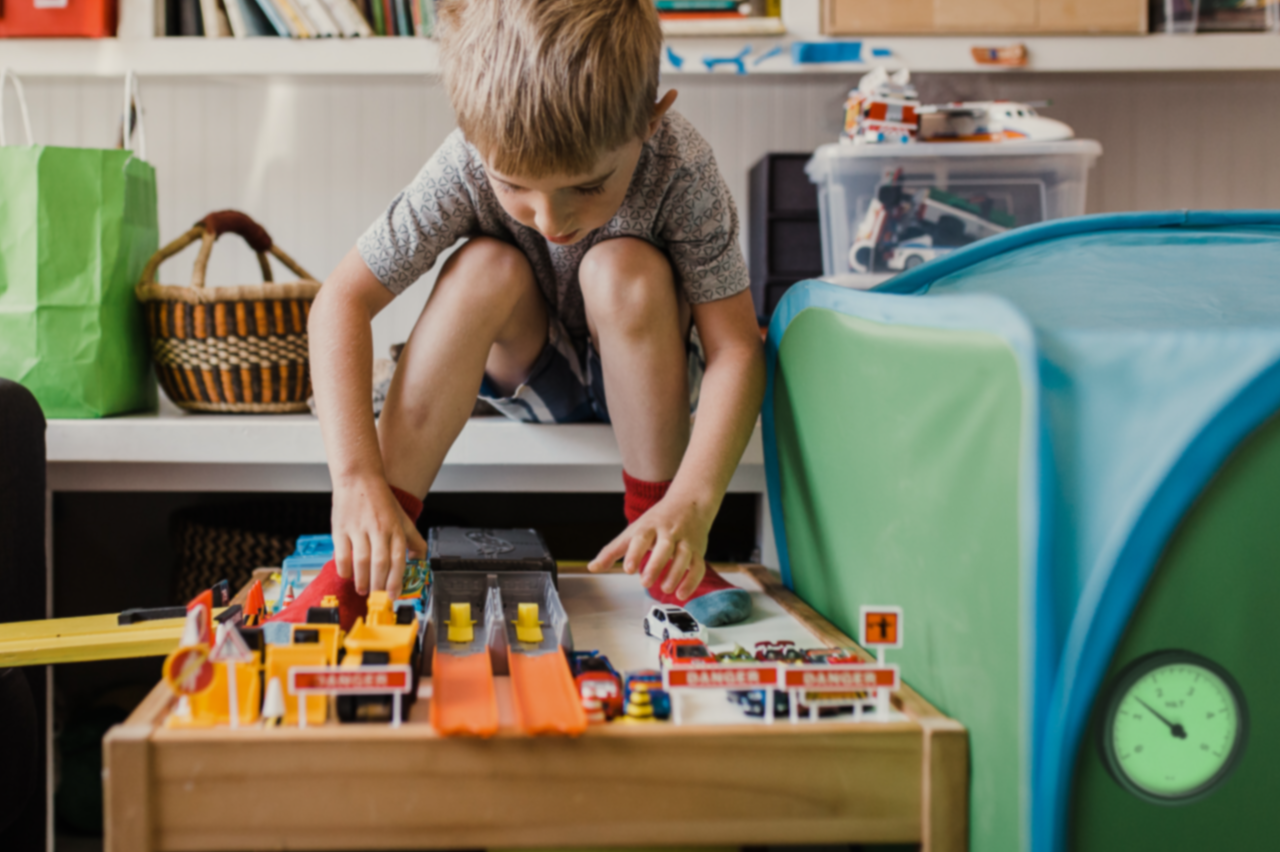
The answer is 1.4 V
